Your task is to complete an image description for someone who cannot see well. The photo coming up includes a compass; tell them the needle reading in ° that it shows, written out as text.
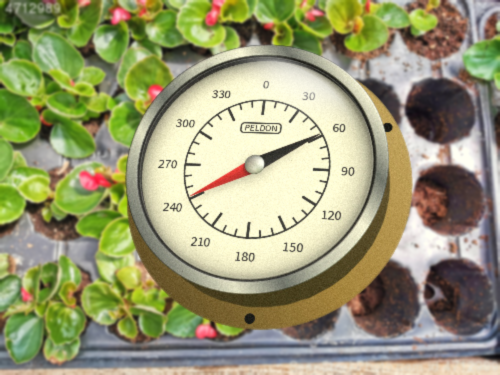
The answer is 240 °
